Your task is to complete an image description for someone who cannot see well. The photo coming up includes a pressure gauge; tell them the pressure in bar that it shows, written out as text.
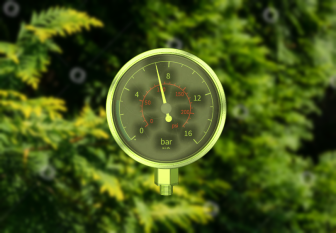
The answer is 7 bar
